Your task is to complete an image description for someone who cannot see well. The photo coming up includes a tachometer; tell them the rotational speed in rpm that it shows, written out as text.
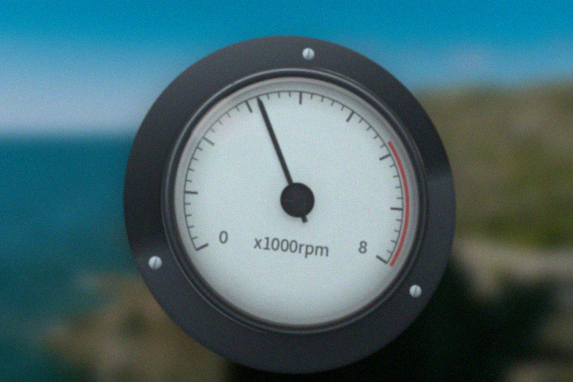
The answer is 3200 rpm
